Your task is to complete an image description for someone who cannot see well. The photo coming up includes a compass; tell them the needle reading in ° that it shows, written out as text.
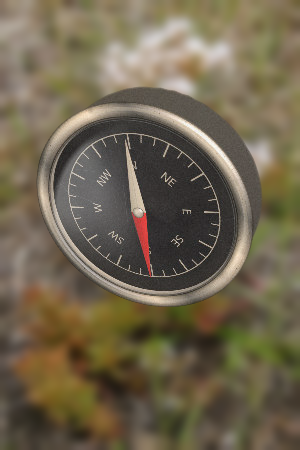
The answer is 180 °
